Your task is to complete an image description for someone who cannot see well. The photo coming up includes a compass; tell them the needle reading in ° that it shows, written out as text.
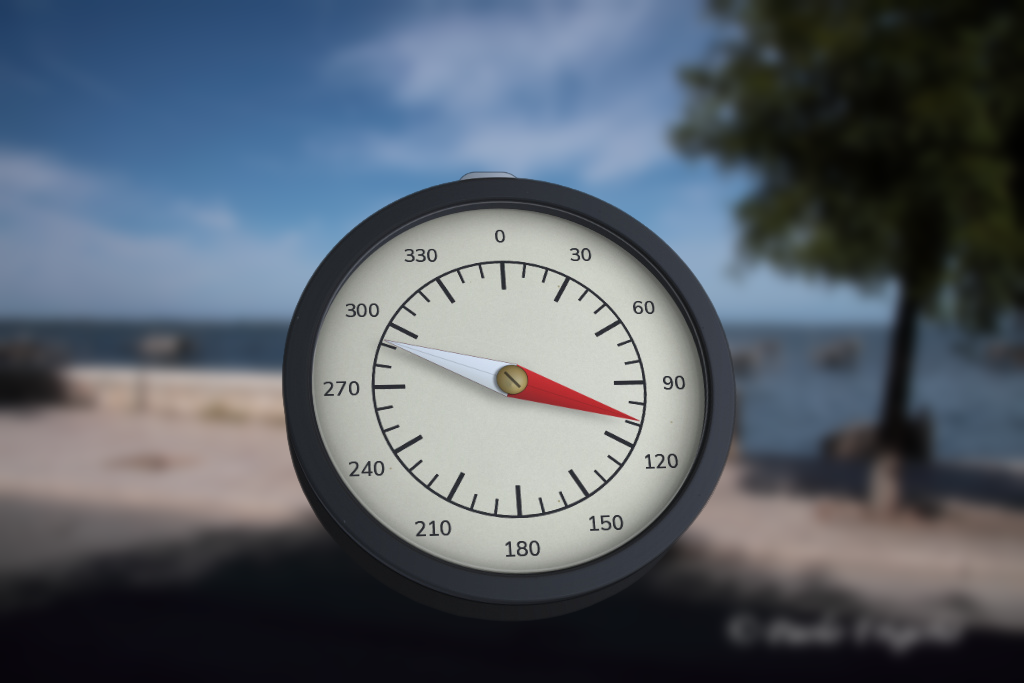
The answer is 110 °
